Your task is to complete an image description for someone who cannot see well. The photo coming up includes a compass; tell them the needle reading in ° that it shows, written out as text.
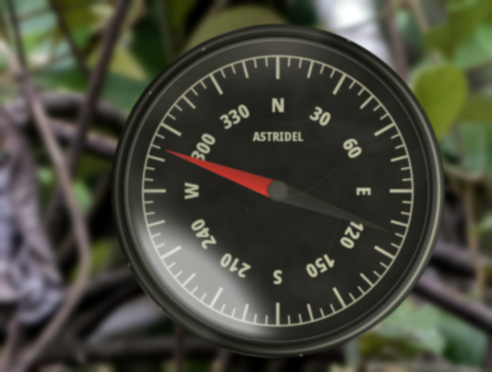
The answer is 290 °
